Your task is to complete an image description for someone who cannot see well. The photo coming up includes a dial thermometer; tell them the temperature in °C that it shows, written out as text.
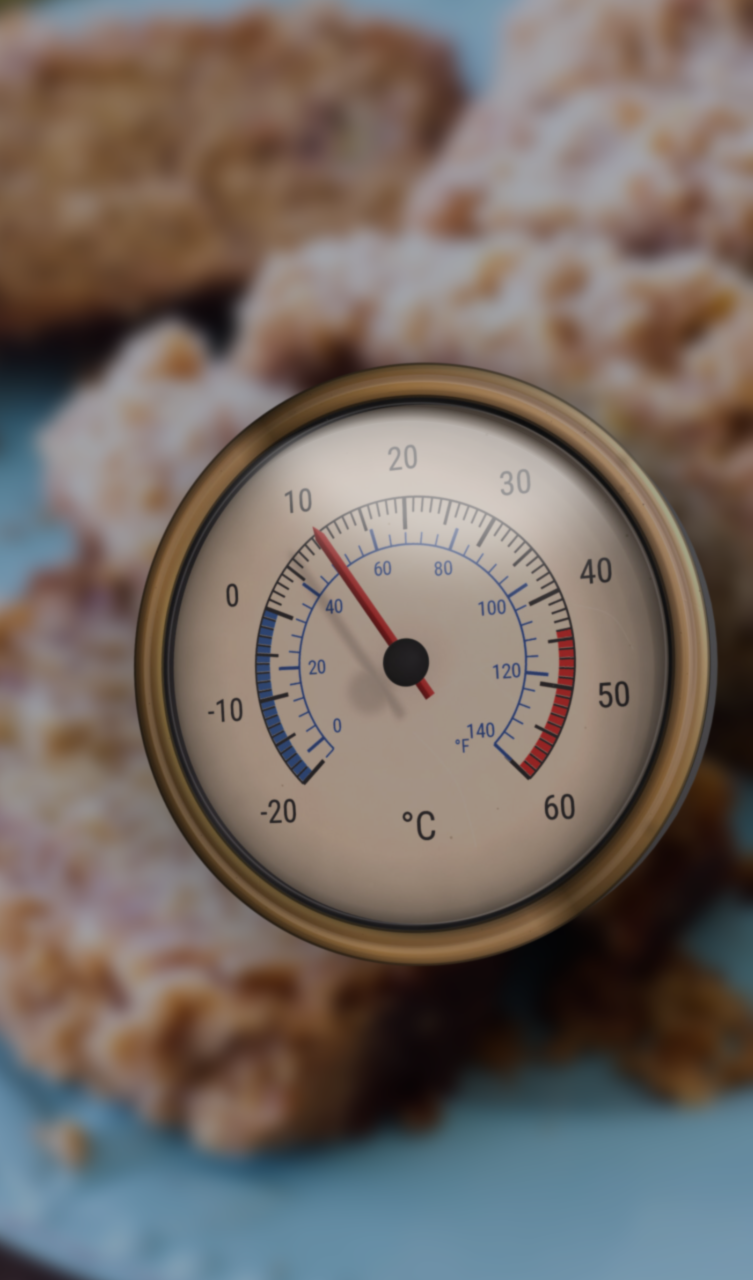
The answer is 10 °C
